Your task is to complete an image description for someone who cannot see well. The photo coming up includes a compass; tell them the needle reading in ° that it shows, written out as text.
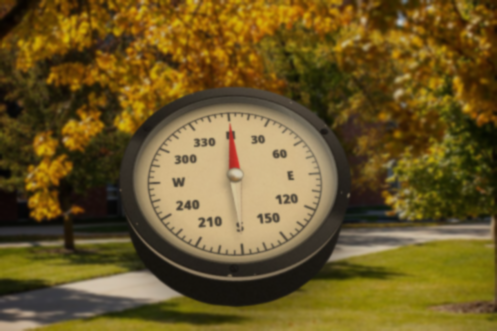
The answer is 0 °
